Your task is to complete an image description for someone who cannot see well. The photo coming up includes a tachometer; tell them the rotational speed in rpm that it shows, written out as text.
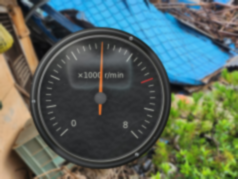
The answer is 4000 rpm
